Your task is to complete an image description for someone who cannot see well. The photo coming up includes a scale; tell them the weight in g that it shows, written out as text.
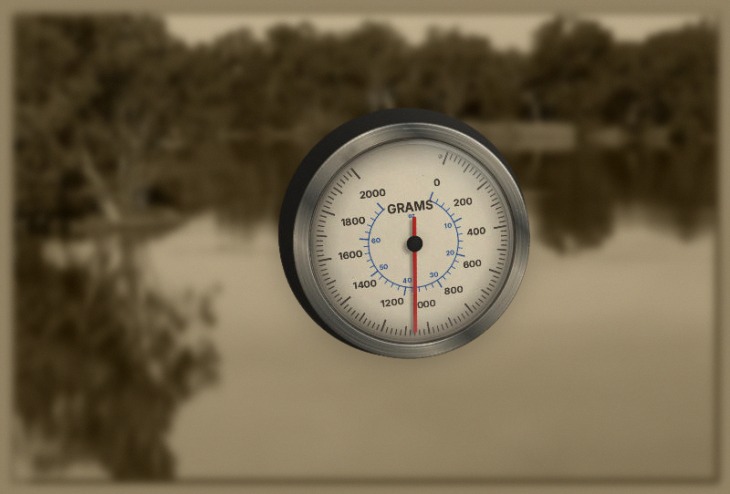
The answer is 1060 g
